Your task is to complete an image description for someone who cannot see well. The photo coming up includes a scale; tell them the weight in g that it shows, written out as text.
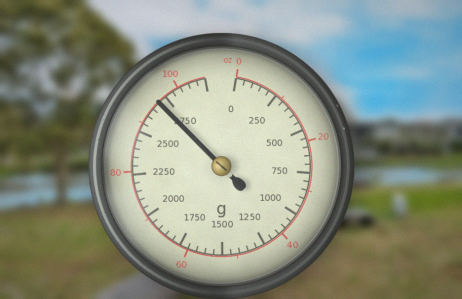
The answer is 2700 g
